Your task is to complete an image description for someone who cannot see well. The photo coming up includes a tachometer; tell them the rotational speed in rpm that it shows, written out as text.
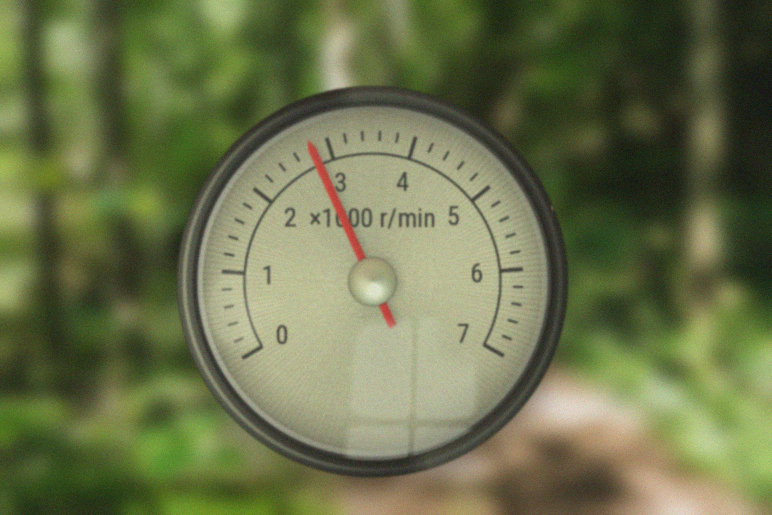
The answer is 2800 rpm
